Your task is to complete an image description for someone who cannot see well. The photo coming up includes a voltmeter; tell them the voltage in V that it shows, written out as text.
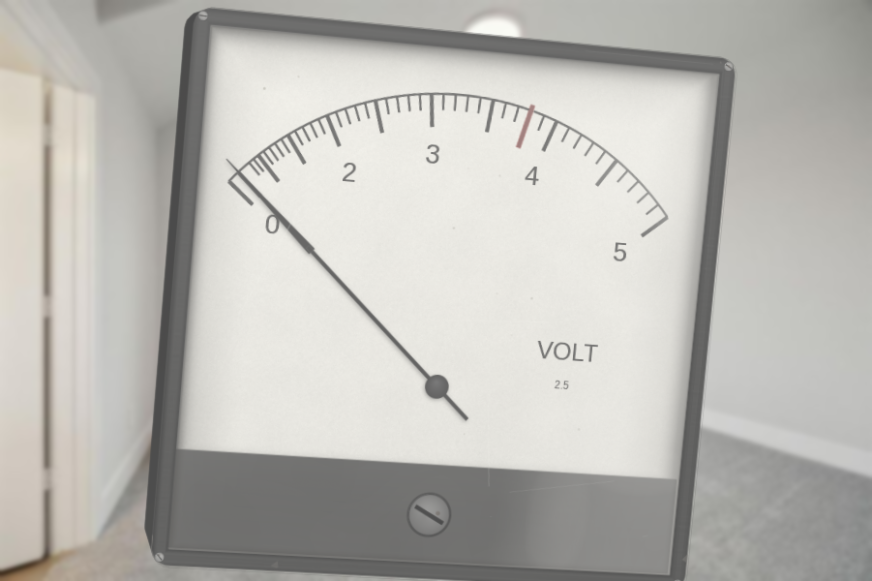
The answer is 0.5 V
